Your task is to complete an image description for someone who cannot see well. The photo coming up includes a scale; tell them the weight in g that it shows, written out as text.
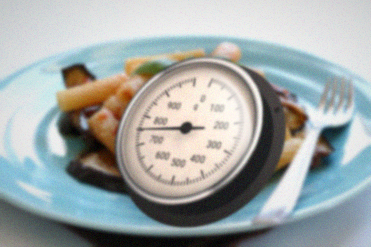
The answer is 750 g
